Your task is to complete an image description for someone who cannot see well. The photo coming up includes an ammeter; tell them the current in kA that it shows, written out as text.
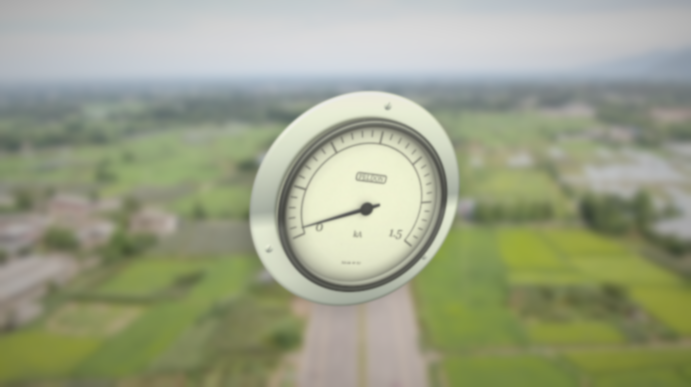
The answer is 0.05 kA
